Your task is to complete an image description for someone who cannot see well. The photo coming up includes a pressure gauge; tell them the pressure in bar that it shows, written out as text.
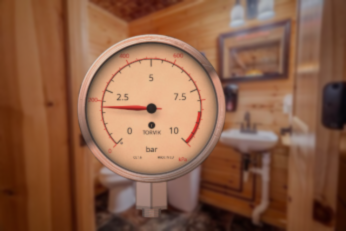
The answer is 1.75 bar
